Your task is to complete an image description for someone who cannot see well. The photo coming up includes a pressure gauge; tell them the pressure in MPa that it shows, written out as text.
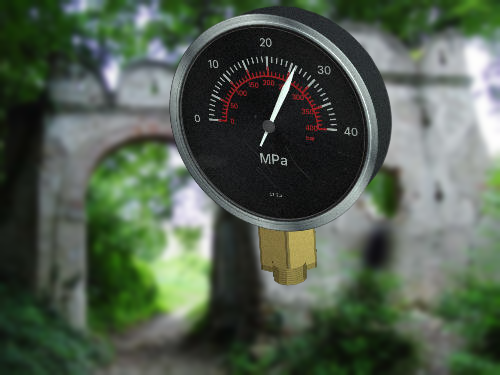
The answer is 26 MPa
